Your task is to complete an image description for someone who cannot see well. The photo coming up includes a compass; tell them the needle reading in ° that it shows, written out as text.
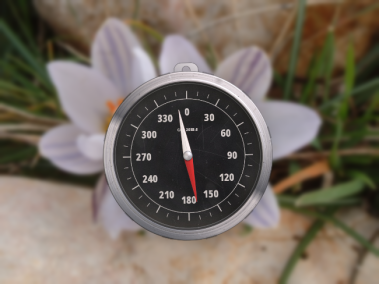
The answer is 170 °
